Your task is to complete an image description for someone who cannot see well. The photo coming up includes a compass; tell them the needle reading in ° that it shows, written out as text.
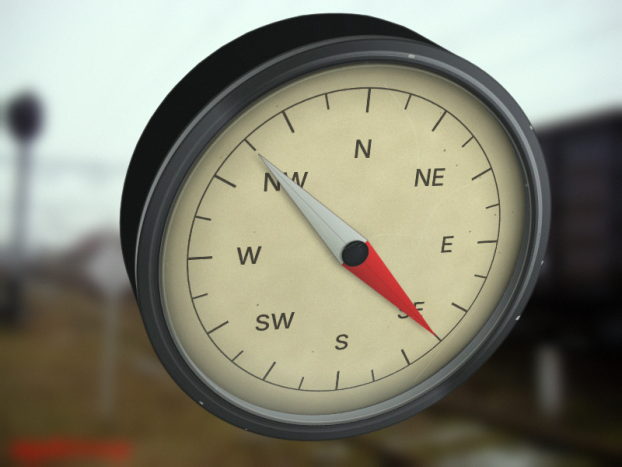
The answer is 135 °
